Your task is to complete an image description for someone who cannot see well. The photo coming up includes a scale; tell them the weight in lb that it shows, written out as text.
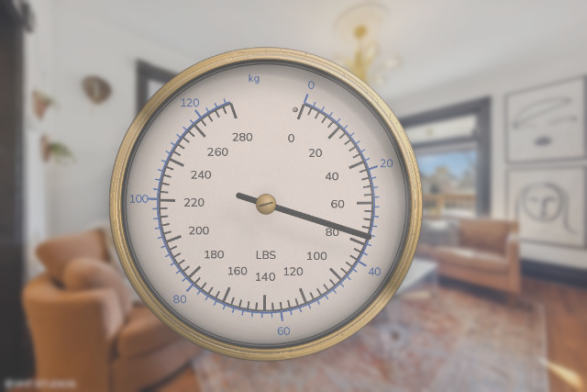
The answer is 76 lb
